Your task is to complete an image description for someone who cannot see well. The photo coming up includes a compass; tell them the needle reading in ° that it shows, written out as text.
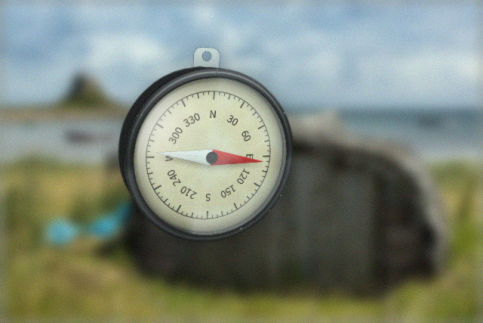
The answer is 95 °
